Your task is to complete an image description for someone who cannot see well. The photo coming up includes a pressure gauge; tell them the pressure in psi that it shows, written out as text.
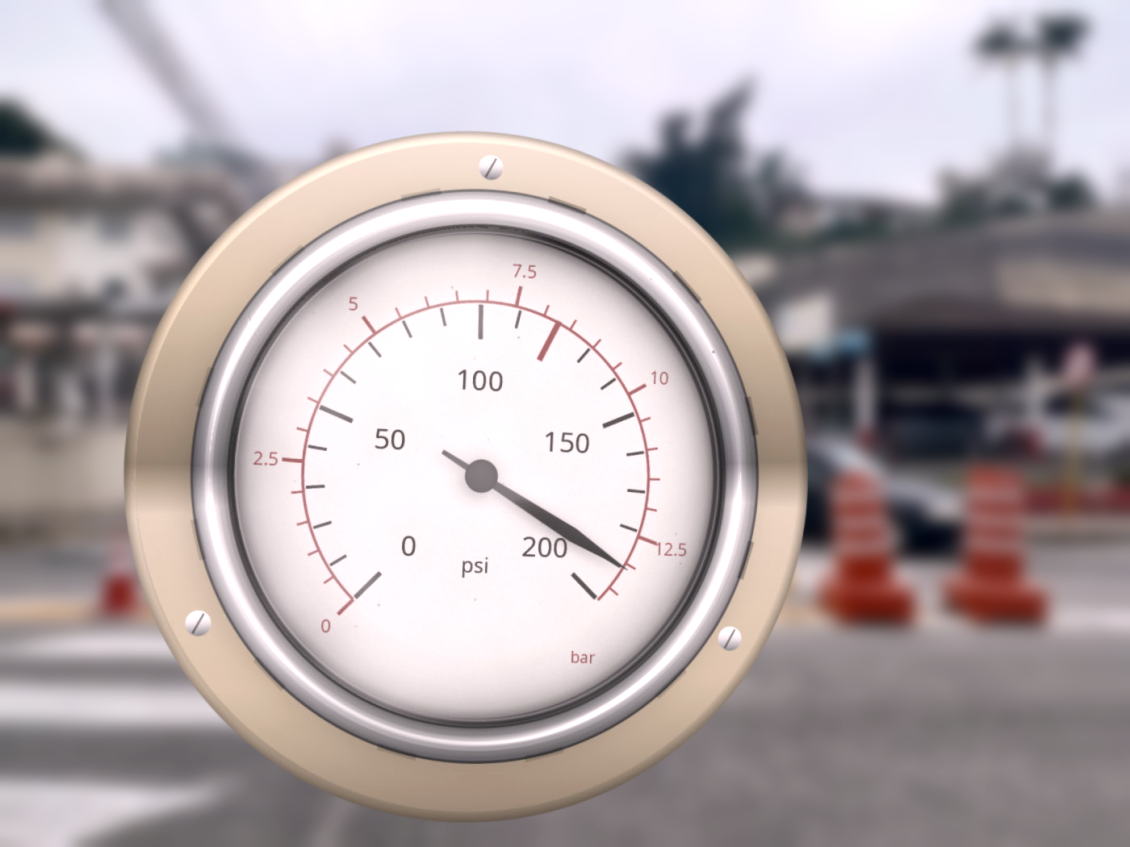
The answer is 190 psi
